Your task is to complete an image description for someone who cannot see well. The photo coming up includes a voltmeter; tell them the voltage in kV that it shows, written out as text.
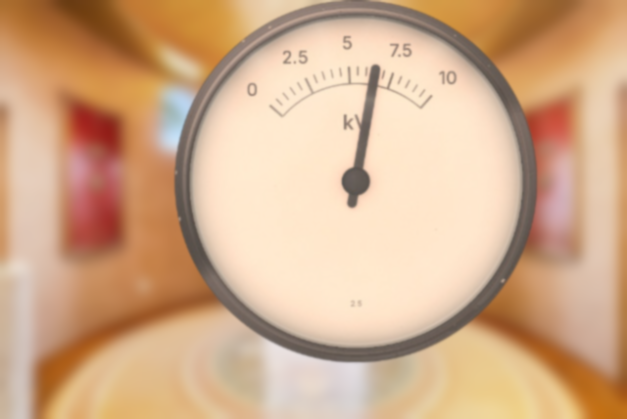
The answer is 6.5 kV
